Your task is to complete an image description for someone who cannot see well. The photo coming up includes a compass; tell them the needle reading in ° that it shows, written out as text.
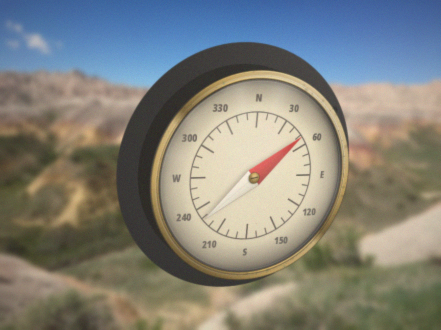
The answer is 50 °
